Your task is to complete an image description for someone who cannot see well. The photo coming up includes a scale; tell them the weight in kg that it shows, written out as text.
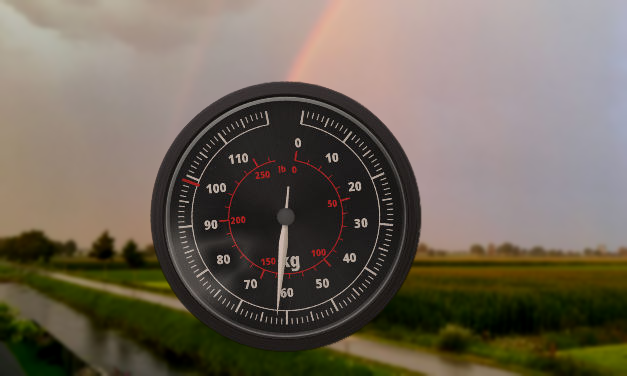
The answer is 62 kg
